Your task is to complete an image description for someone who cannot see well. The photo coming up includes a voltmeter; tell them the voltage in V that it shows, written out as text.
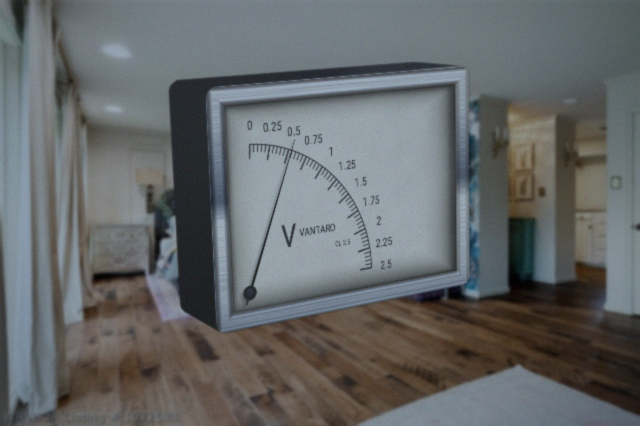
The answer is 0.5 V
